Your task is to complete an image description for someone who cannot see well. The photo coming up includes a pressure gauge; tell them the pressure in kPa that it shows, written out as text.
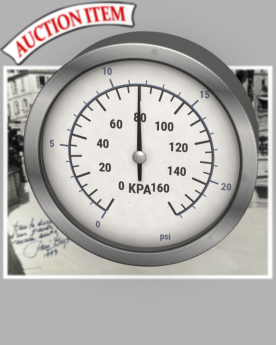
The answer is 80 kPa
